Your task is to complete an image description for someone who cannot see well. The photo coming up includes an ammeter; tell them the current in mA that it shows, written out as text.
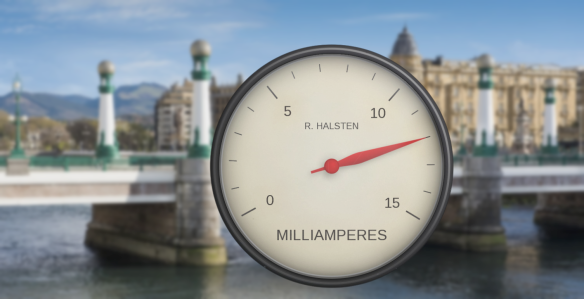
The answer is 12 mA
